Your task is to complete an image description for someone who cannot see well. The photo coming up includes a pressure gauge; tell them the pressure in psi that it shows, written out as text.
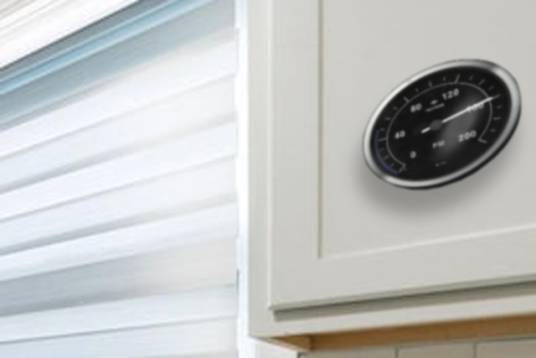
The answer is 160 psi
